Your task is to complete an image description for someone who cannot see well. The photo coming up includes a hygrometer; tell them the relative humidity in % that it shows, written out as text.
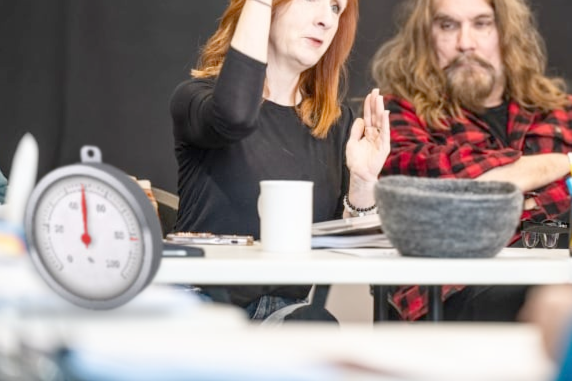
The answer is 50 %
